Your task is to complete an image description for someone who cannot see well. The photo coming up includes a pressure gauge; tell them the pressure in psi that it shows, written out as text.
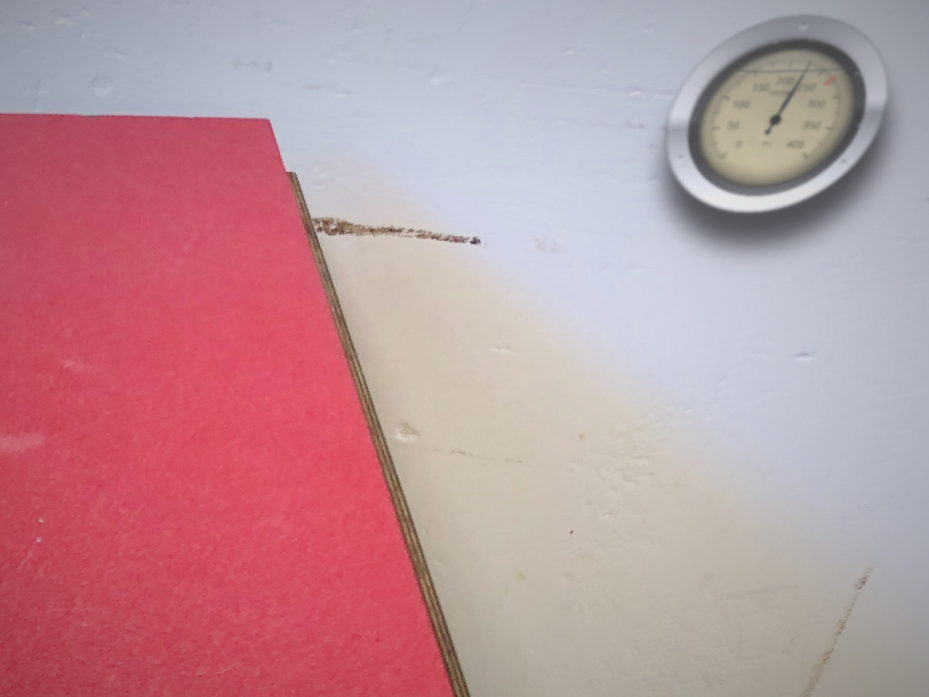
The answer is 225 psi
